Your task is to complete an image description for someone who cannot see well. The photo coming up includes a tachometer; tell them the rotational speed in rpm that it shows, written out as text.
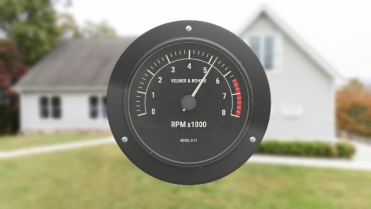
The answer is 5200 rpm
